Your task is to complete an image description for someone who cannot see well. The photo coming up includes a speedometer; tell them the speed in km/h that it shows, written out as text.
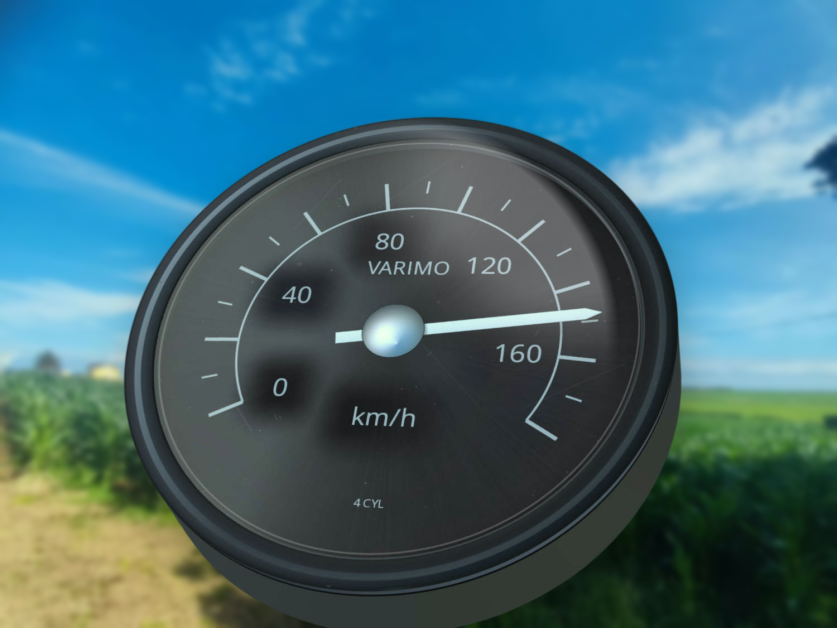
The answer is 150 km/h
